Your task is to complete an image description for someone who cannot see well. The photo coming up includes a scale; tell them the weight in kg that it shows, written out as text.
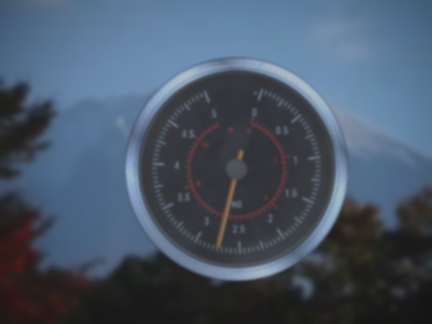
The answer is 2.75 kg
